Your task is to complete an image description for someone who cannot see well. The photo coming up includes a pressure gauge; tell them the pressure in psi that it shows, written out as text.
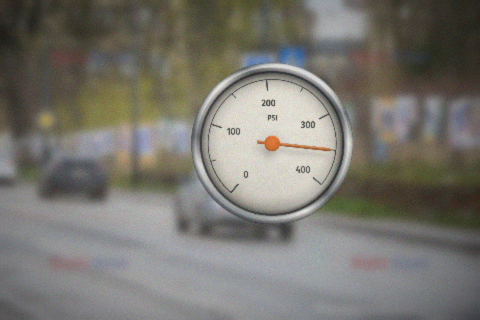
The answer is 350 psi
